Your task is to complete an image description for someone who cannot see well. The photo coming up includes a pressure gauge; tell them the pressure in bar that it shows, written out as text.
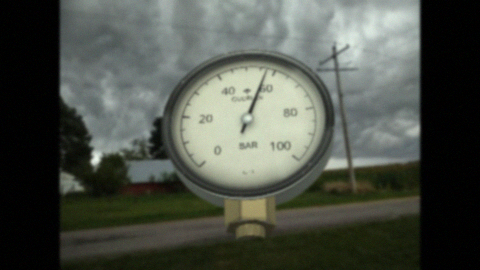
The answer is 57.5 bar
